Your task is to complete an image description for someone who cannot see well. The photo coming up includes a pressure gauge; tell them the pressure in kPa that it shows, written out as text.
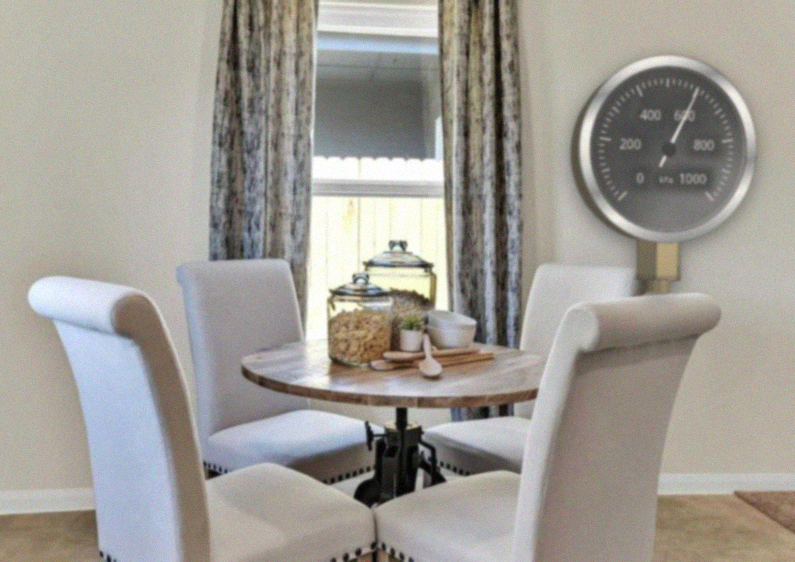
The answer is 600 kPa
